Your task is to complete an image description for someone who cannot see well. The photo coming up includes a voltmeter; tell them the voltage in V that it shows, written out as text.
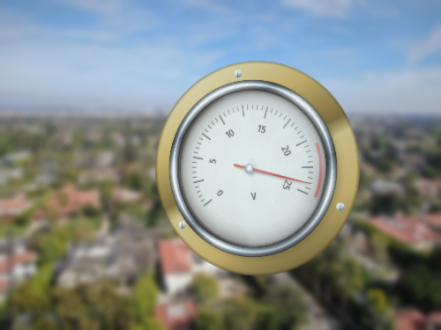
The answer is 24 V
